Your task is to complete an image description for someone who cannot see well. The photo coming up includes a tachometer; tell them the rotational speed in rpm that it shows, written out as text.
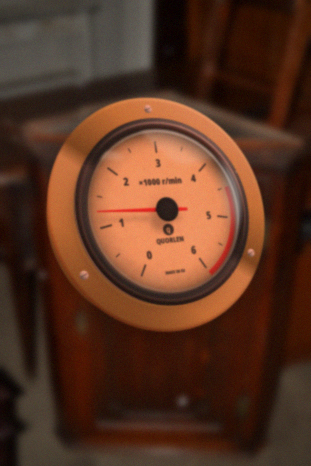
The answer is 1250 rpm
